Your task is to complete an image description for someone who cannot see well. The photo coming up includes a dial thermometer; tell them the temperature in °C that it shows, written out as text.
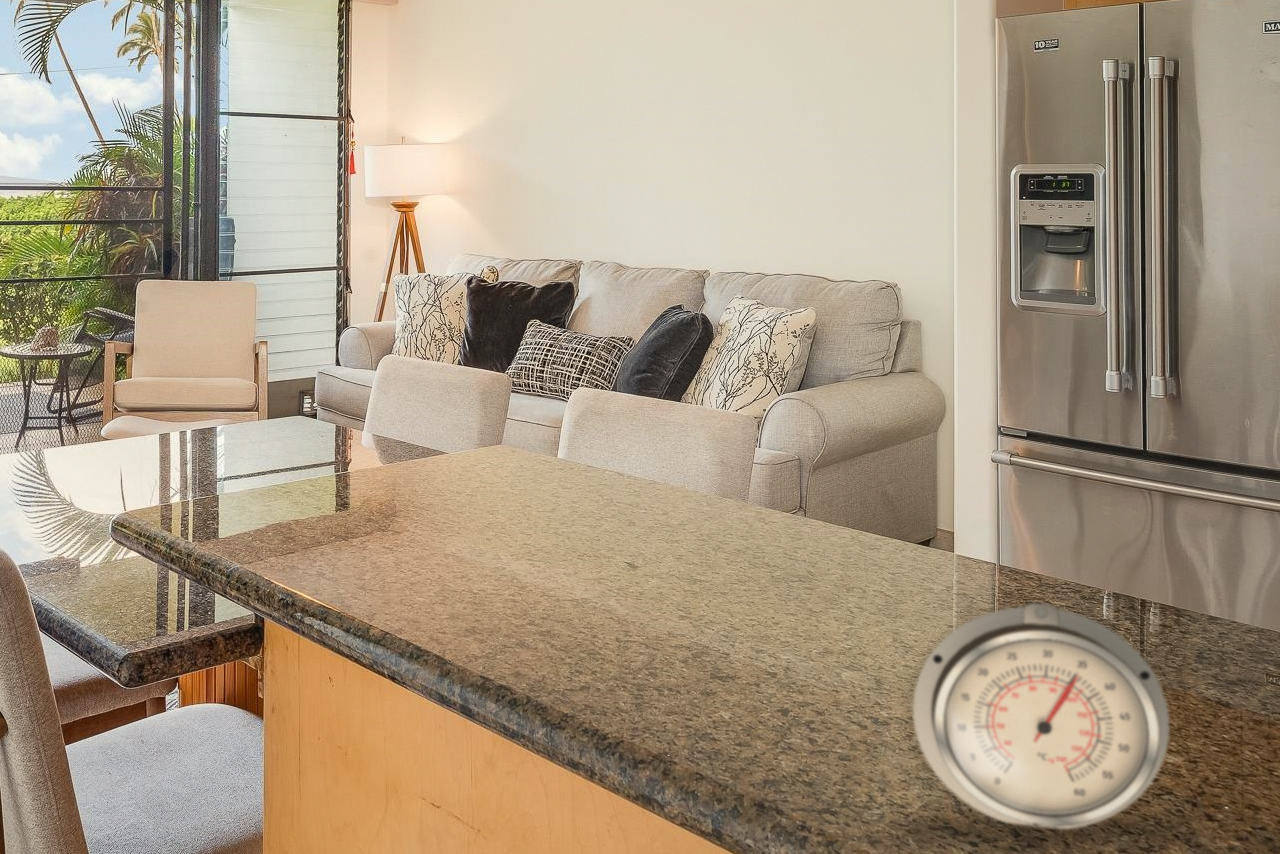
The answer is 35 °C
